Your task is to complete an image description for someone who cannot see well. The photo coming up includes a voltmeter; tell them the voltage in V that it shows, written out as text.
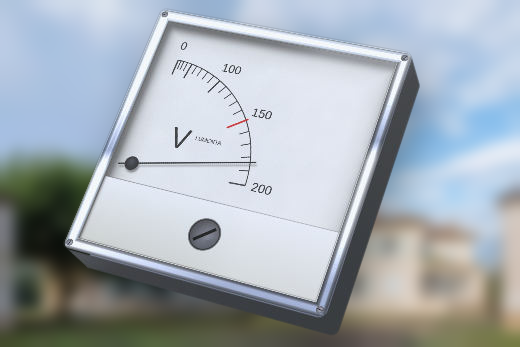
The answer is 185 V
